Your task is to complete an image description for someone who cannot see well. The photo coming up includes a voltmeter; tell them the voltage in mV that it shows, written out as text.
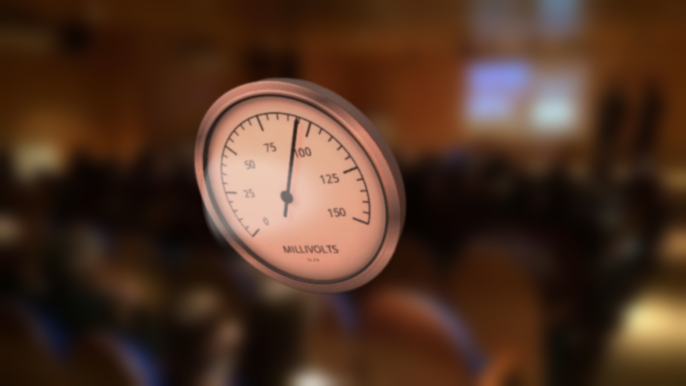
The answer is 95 mV
